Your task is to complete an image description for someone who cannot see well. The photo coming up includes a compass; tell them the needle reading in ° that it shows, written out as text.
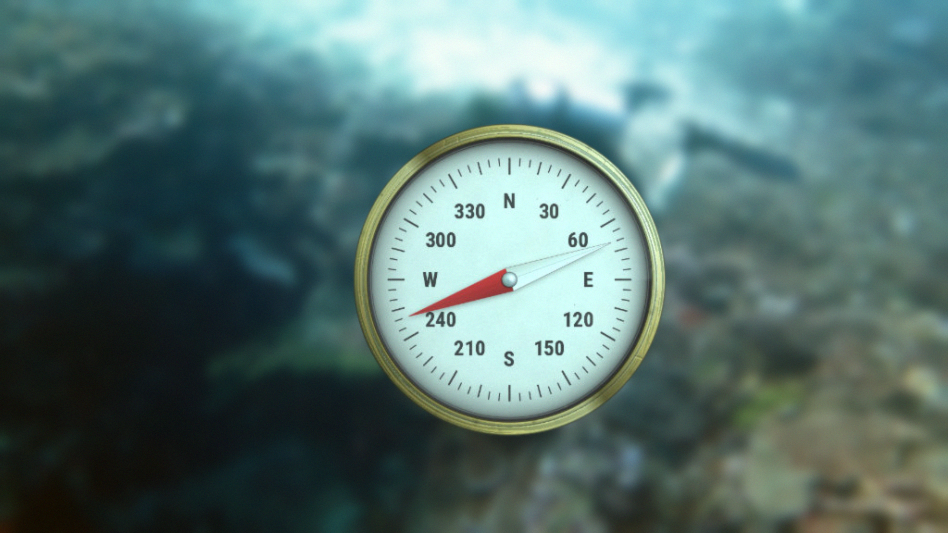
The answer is 250 °
